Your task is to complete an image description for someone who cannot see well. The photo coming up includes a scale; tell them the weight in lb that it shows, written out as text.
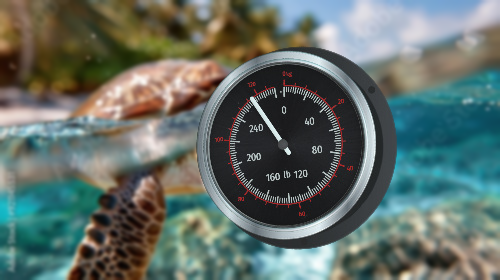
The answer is 260 lb
